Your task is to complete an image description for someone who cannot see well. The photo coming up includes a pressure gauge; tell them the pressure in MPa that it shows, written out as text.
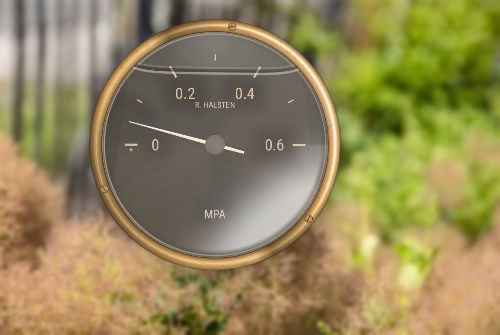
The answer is 0.05 MPa
